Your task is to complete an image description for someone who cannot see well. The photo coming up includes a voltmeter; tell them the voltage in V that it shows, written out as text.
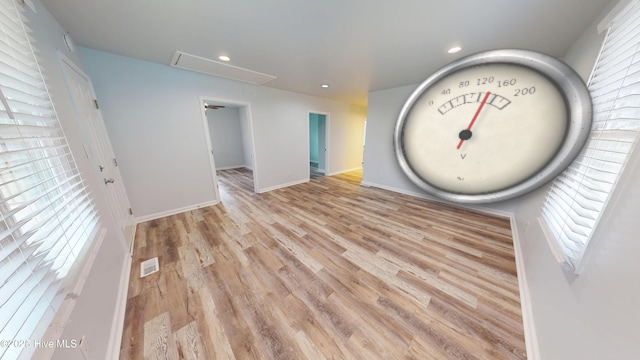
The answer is 140 V
